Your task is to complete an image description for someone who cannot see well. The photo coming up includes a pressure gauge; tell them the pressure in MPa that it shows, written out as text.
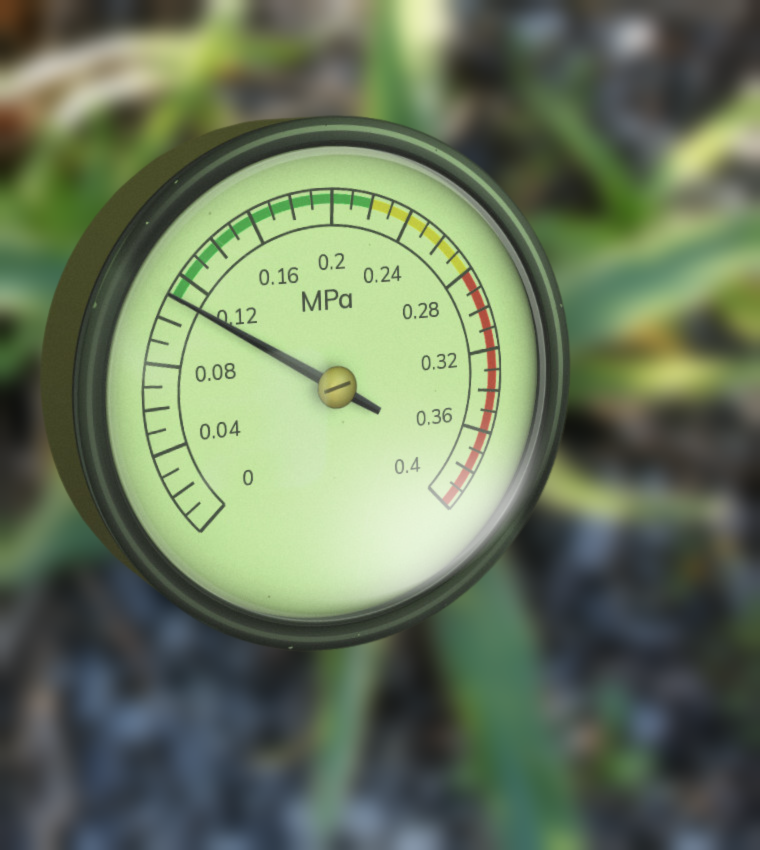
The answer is 0.11 MPa
